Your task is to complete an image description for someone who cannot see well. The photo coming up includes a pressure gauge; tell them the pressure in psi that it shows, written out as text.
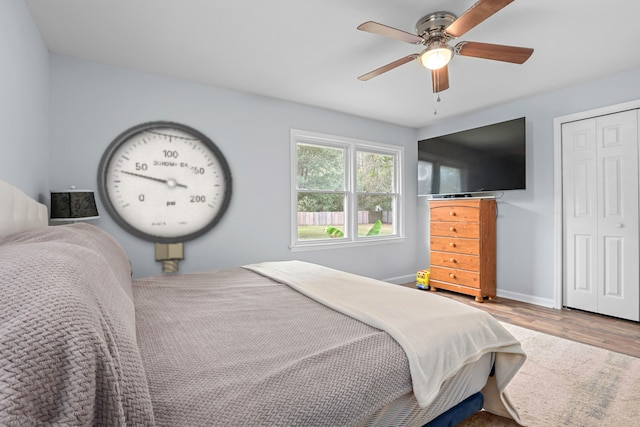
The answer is 35 psi
